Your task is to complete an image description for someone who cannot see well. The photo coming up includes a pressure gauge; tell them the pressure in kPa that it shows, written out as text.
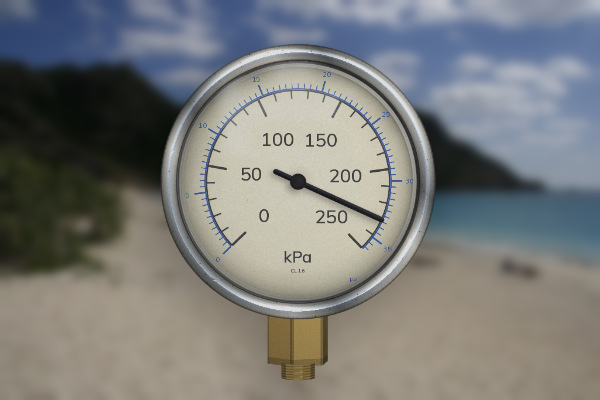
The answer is 230 kPa
